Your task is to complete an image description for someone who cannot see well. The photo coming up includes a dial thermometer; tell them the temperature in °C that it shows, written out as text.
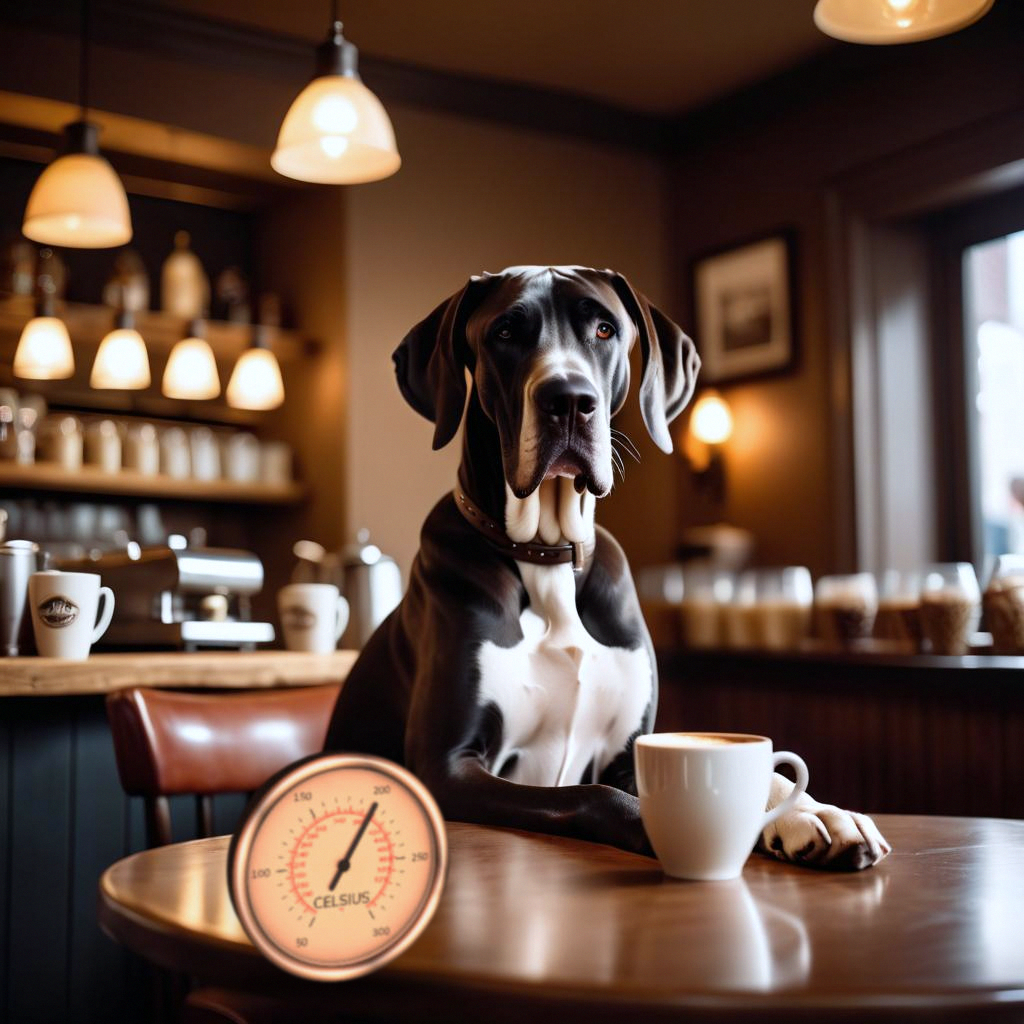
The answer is 200 °C
